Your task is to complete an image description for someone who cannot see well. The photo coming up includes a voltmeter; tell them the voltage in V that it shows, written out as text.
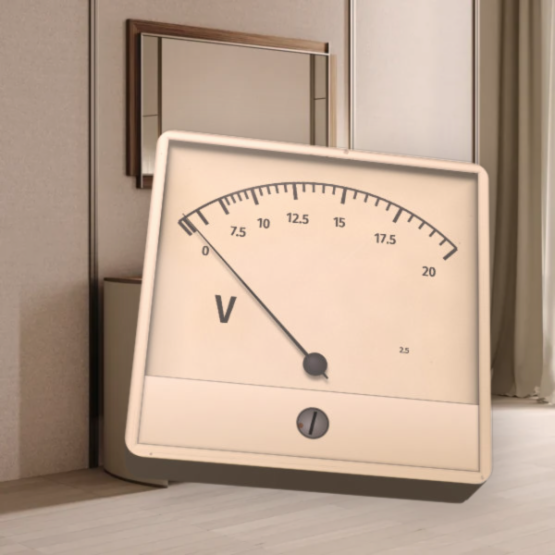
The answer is 2.5 V
